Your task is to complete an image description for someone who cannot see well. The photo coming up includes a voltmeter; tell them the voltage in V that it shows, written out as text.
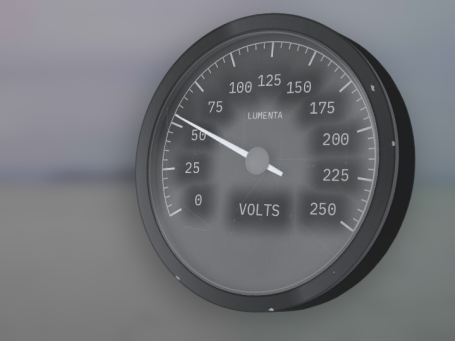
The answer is 55 V
